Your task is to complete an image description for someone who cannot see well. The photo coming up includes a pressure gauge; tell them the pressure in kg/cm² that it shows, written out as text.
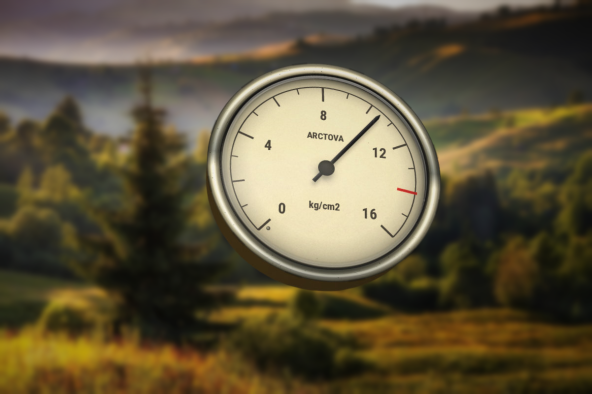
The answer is 10.5 kg/cm²
